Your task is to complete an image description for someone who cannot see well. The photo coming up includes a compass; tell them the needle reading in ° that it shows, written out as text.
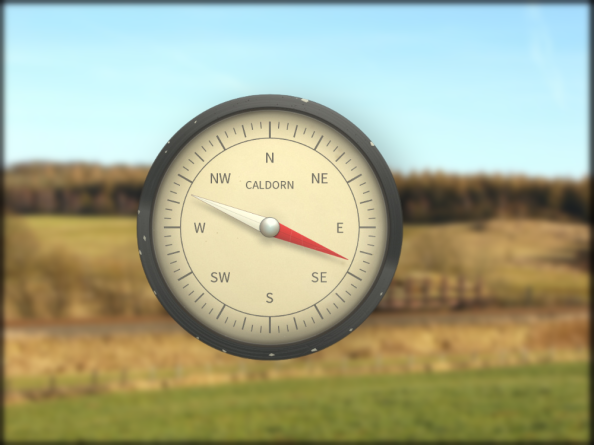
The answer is 112.5 °
